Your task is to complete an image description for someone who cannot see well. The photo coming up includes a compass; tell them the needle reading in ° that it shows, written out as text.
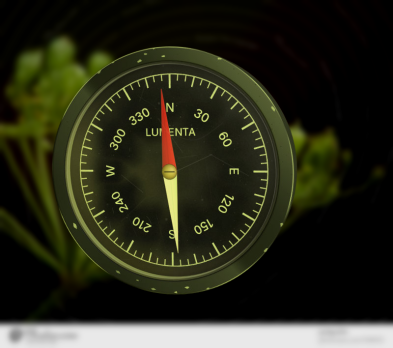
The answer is 355 °
